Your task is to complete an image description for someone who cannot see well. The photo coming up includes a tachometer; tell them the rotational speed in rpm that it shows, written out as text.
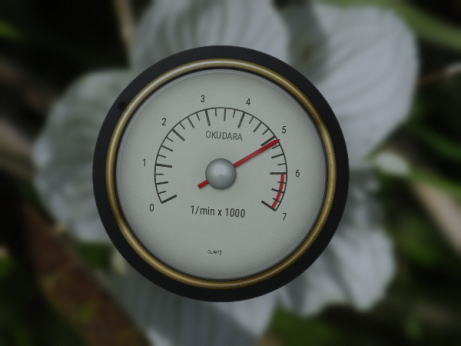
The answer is 5125 rpm
